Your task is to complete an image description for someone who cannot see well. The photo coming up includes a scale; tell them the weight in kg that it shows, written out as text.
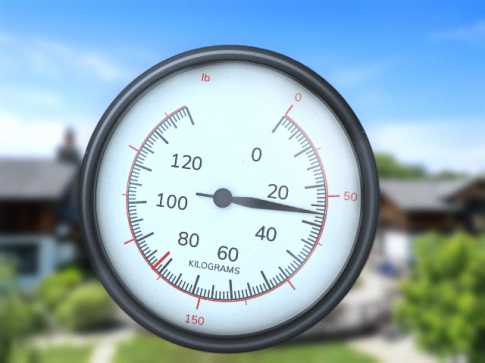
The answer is 27 kg
